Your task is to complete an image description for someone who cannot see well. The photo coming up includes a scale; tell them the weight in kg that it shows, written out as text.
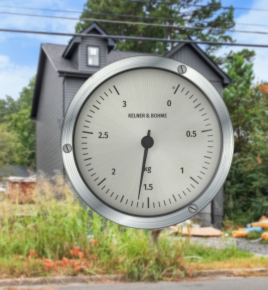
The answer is 1.6 kg
